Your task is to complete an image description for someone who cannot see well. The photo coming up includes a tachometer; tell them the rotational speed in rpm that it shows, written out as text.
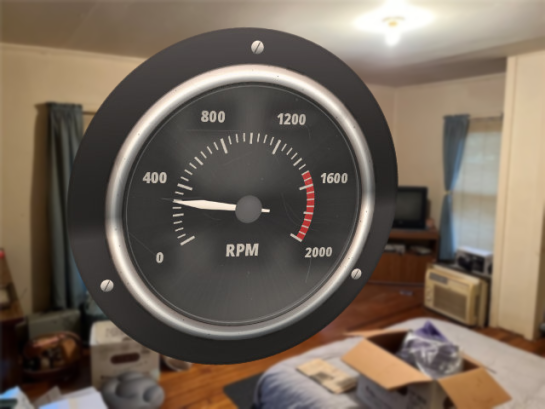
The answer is 300 rpm
